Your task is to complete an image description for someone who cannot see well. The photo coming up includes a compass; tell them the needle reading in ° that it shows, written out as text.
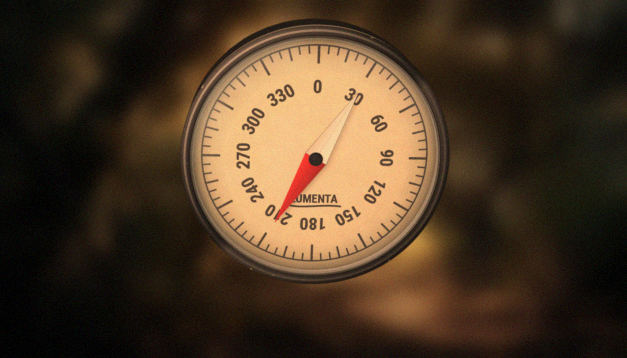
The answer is 210 °
